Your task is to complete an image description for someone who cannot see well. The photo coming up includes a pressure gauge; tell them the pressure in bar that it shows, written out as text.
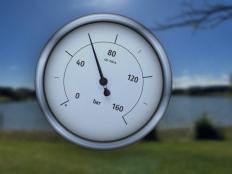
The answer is 60 bar
